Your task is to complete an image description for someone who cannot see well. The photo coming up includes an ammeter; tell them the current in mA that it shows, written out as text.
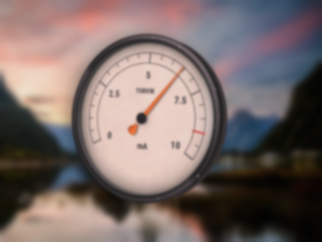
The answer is 6.5 mA
